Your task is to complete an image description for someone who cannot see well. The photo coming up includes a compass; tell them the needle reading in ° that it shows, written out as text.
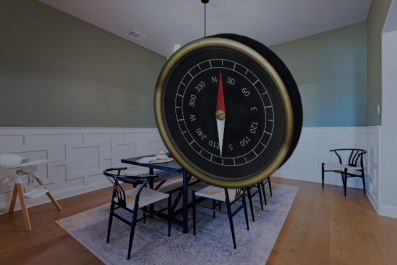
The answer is 15 °
